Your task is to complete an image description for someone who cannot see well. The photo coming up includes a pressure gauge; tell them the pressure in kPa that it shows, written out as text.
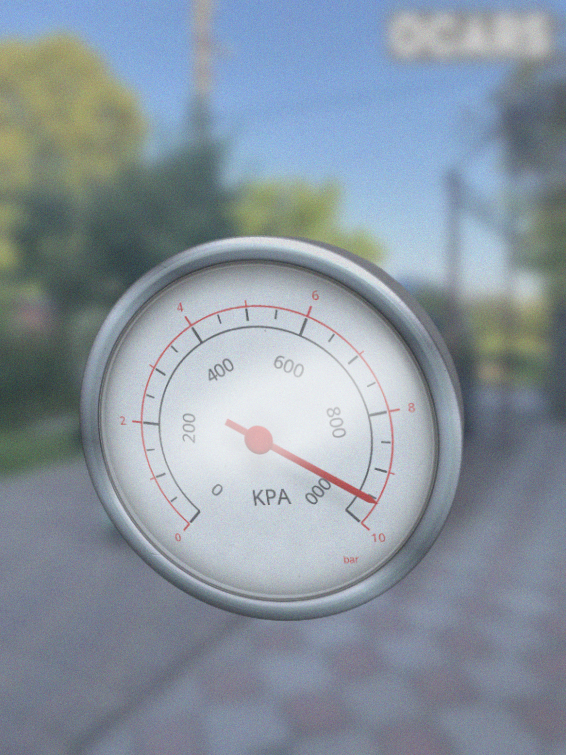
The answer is 950 kPa
